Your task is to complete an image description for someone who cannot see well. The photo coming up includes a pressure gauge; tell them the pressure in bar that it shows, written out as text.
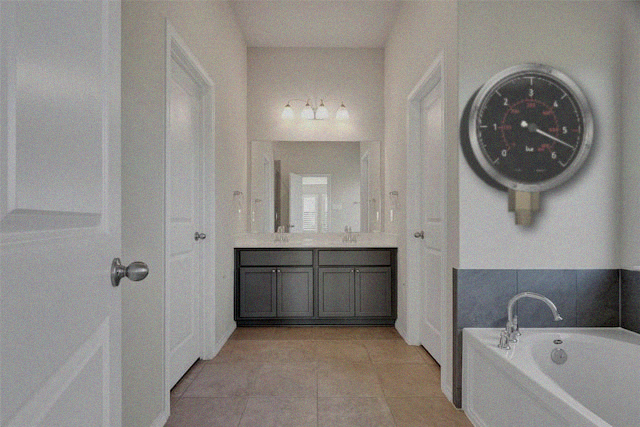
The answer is 5.5 bar
